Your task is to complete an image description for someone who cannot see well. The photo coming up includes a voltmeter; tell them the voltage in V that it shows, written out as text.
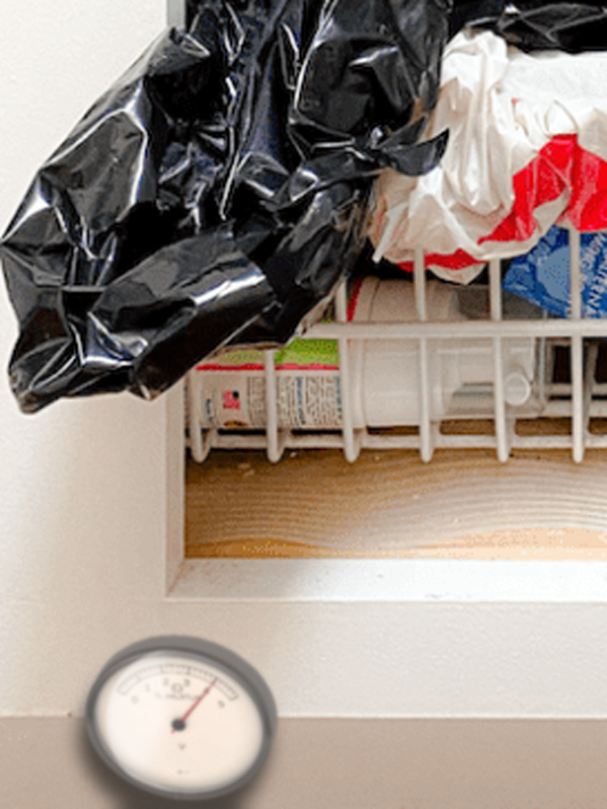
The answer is 4 V
